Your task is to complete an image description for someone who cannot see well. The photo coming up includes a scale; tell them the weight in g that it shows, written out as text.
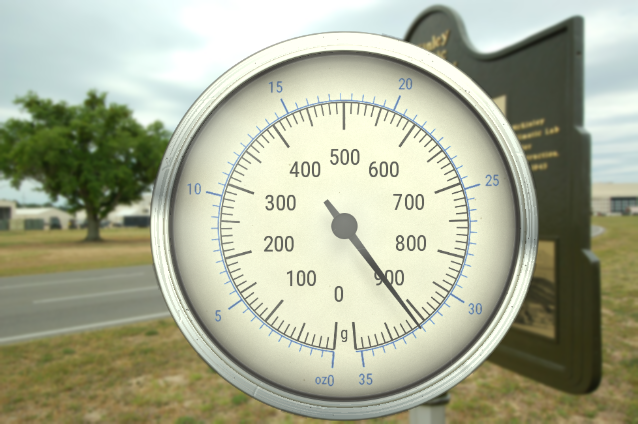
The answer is 910 g
